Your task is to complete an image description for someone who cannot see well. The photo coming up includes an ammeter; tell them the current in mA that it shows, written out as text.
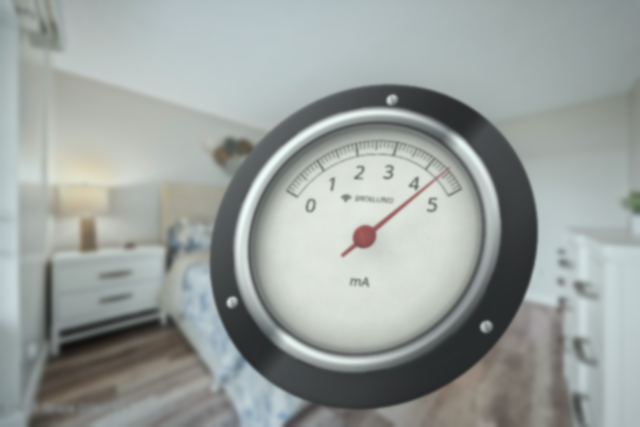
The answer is 4.5 mA
